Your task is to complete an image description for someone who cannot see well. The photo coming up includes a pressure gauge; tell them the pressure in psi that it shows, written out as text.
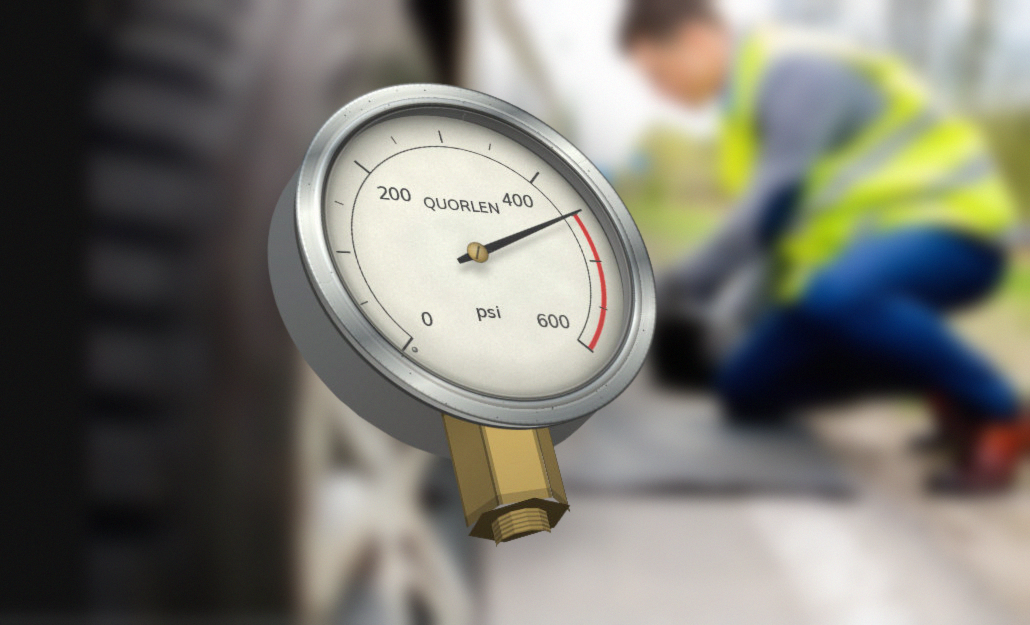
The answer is 450 psi
